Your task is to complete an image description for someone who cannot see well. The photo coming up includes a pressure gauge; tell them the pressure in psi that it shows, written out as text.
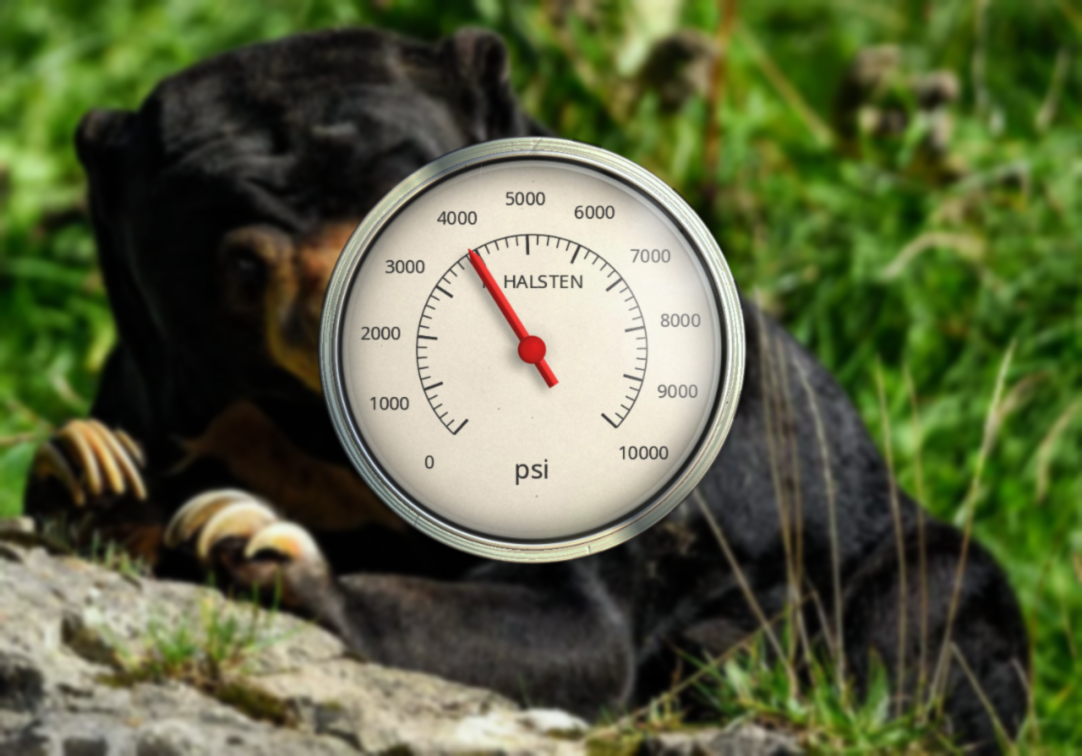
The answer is 3900 psi
